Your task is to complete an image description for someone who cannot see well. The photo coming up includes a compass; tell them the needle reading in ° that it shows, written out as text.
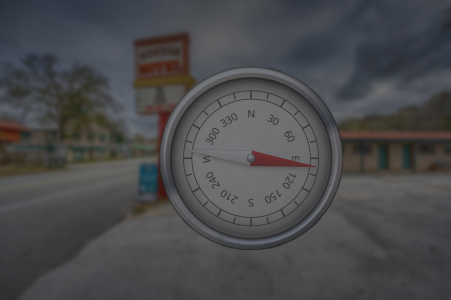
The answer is 97.5 °
